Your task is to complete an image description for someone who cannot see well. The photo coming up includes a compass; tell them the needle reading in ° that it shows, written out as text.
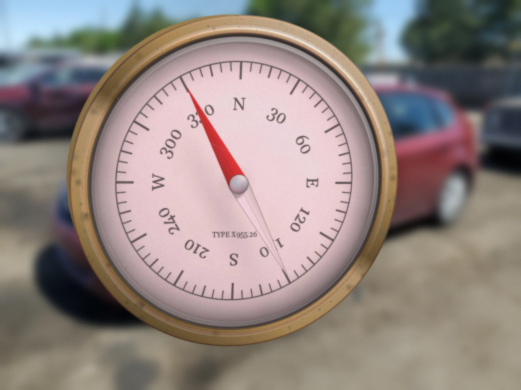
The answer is 330 °
